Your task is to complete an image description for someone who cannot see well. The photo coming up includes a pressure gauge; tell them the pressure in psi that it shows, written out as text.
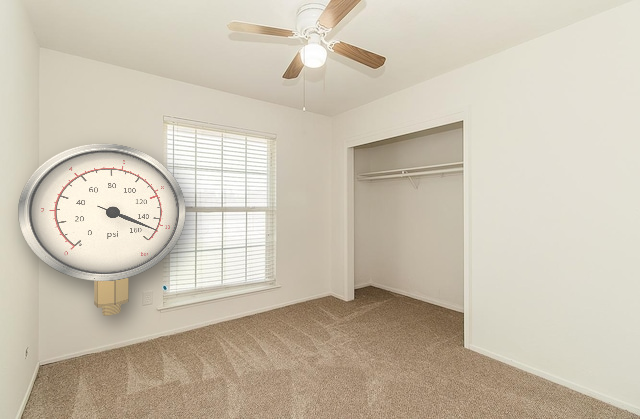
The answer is 150 psi
